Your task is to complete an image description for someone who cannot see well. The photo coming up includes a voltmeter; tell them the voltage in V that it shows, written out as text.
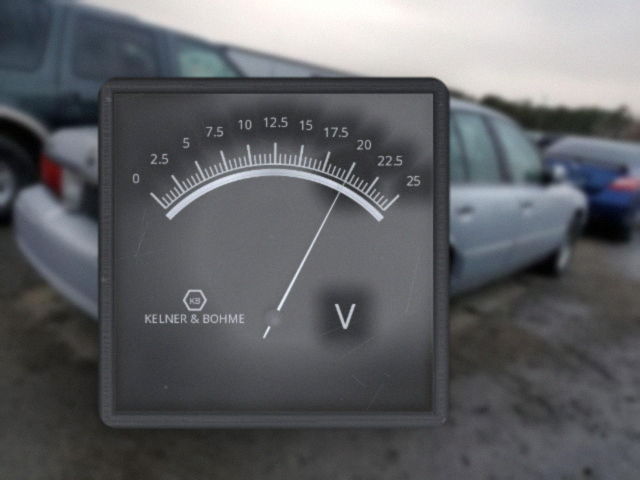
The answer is 20 V
